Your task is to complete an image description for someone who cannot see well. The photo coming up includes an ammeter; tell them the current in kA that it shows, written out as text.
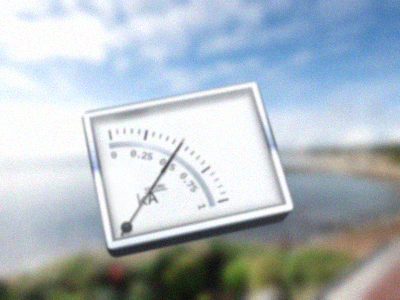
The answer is 0.5 kA
